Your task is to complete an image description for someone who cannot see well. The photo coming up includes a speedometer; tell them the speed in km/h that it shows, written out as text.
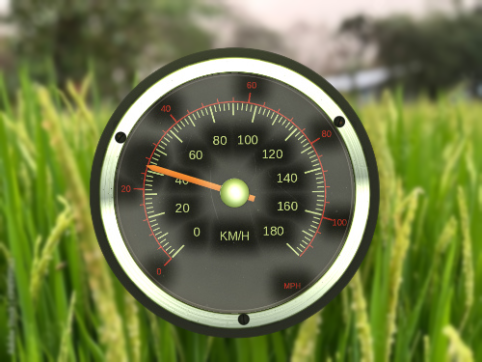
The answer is 42 km/h
